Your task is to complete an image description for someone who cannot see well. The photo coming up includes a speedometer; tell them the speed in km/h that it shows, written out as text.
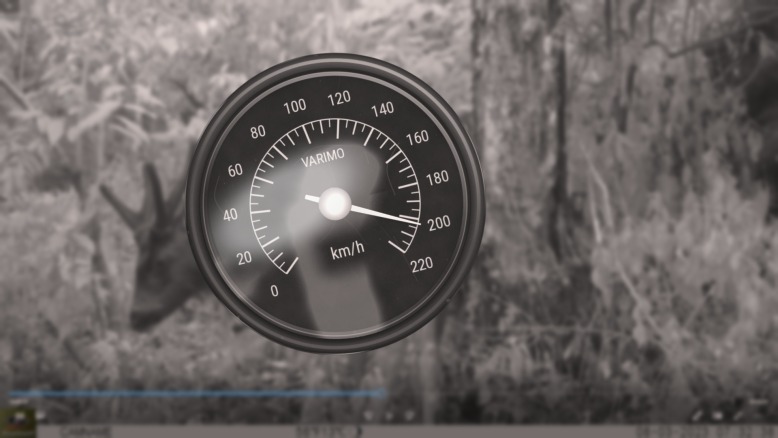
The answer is 202.5 km/h
